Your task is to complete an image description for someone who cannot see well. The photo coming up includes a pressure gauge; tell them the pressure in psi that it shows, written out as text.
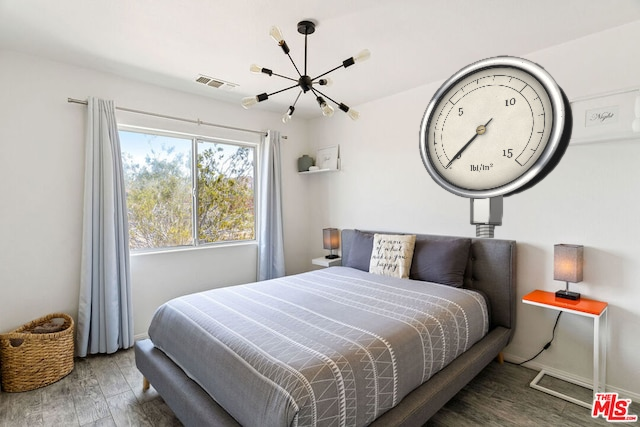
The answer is 0 psi
